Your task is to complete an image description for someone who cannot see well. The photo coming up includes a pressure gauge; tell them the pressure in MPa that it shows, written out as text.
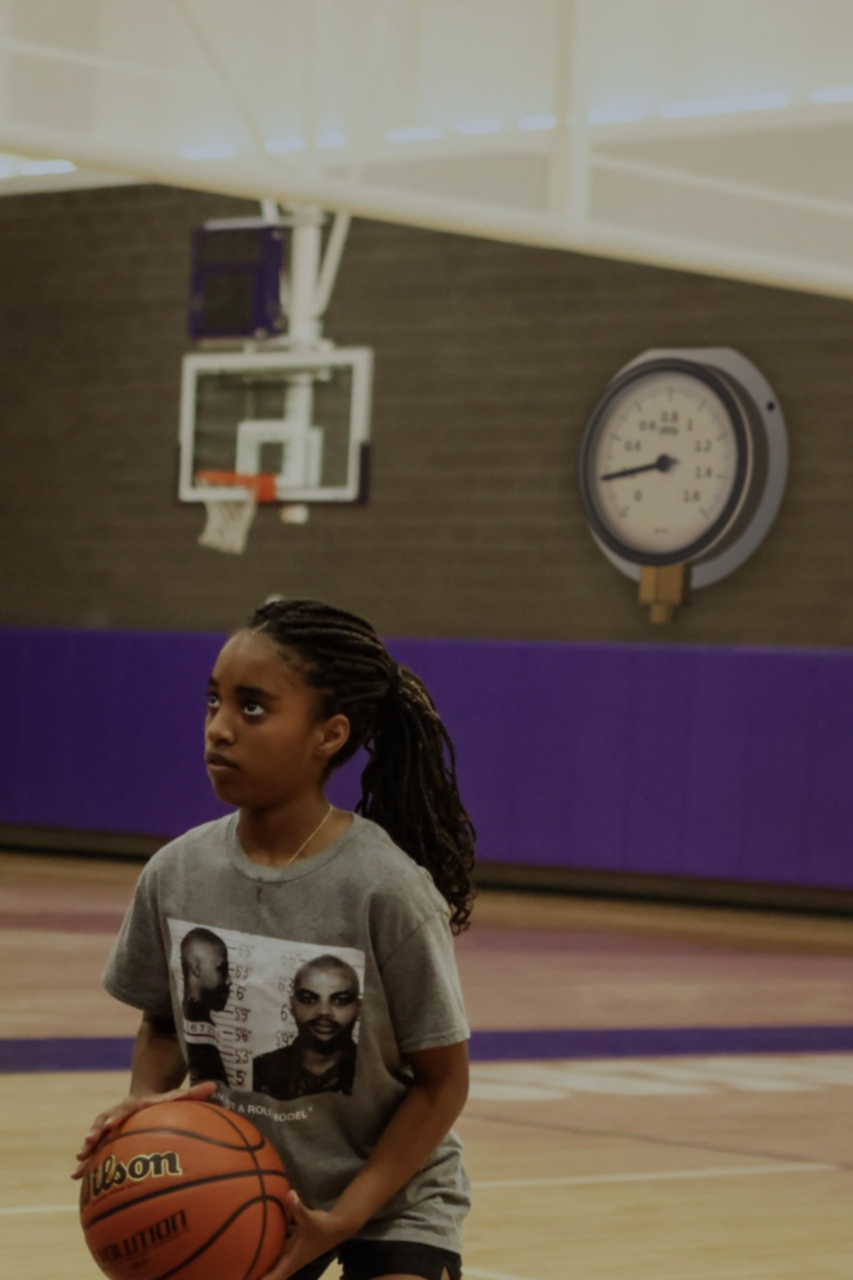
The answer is 0.2 MPa
